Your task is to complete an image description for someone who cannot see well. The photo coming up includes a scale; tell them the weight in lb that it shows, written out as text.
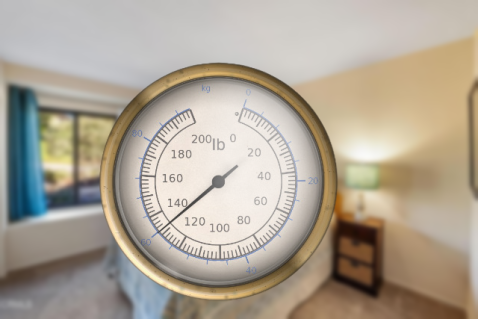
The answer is 132 lb
